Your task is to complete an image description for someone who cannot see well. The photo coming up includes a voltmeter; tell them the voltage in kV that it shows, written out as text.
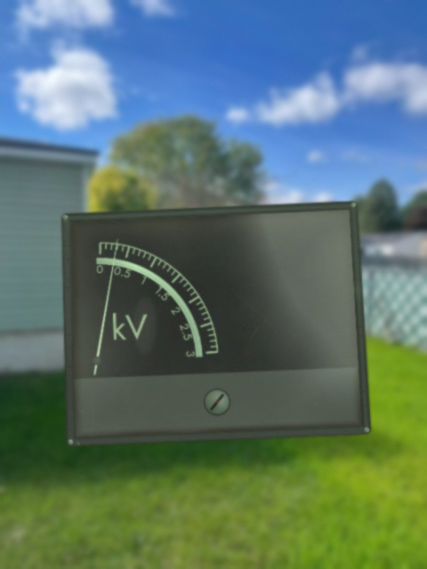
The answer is 0.3 kV
